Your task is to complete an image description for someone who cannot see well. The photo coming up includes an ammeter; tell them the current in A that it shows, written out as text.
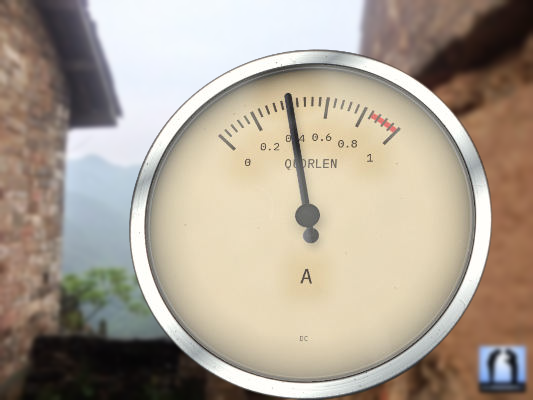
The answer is 0.4 A
